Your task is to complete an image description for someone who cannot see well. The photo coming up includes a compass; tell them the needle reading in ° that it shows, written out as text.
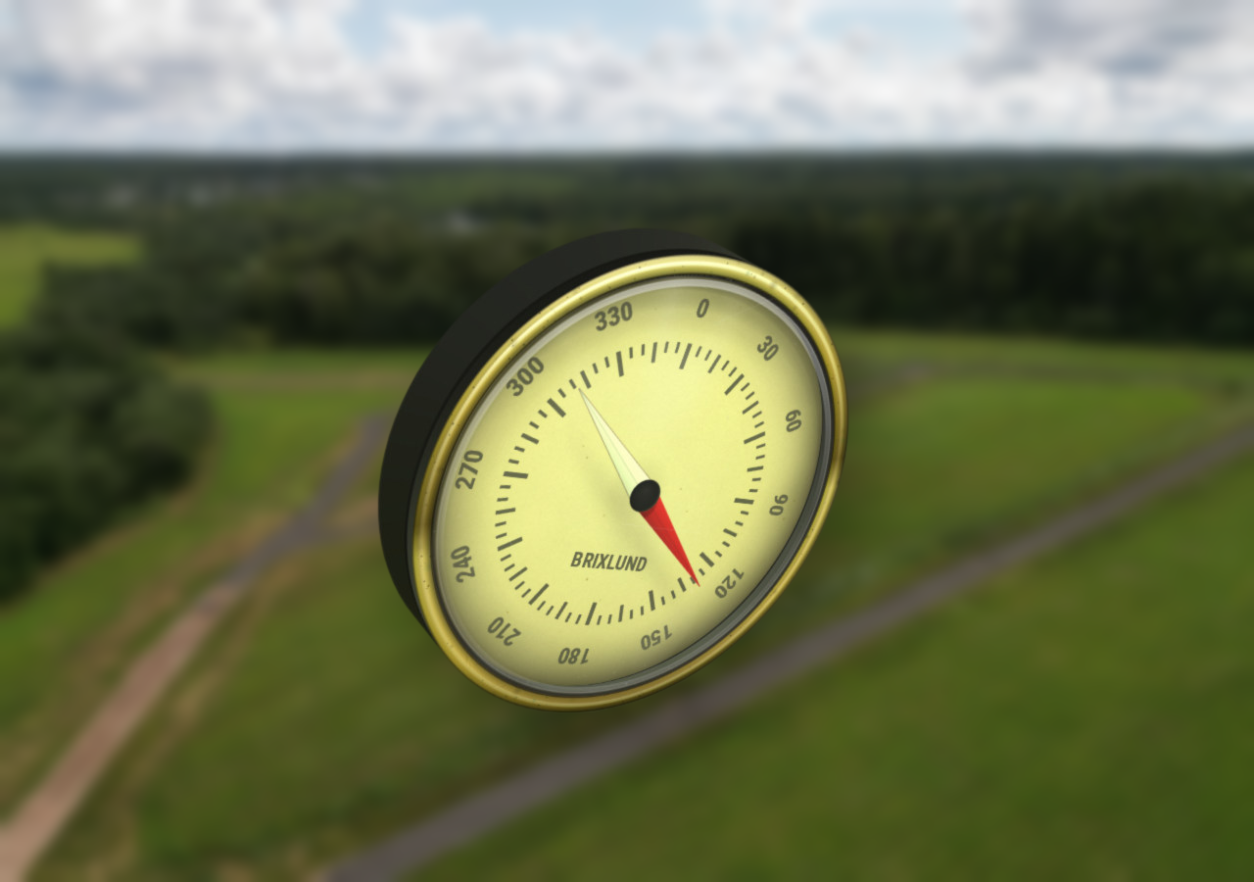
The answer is 130 °
